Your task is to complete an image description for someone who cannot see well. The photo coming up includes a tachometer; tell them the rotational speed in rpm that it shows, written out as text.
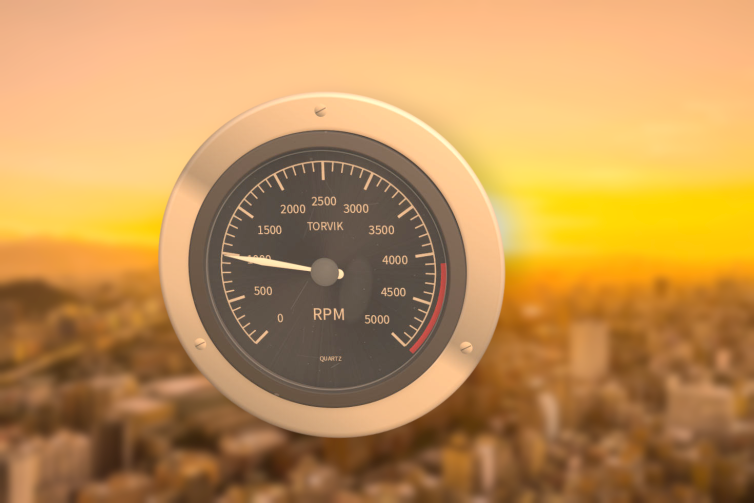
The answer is 1000 rpm
